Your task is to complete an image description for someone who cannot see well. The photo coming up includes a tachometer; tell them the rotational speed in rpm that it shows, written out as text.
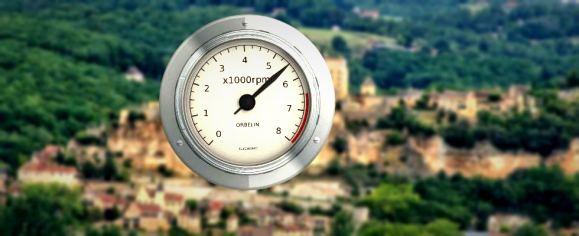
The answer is 5500 rpm
